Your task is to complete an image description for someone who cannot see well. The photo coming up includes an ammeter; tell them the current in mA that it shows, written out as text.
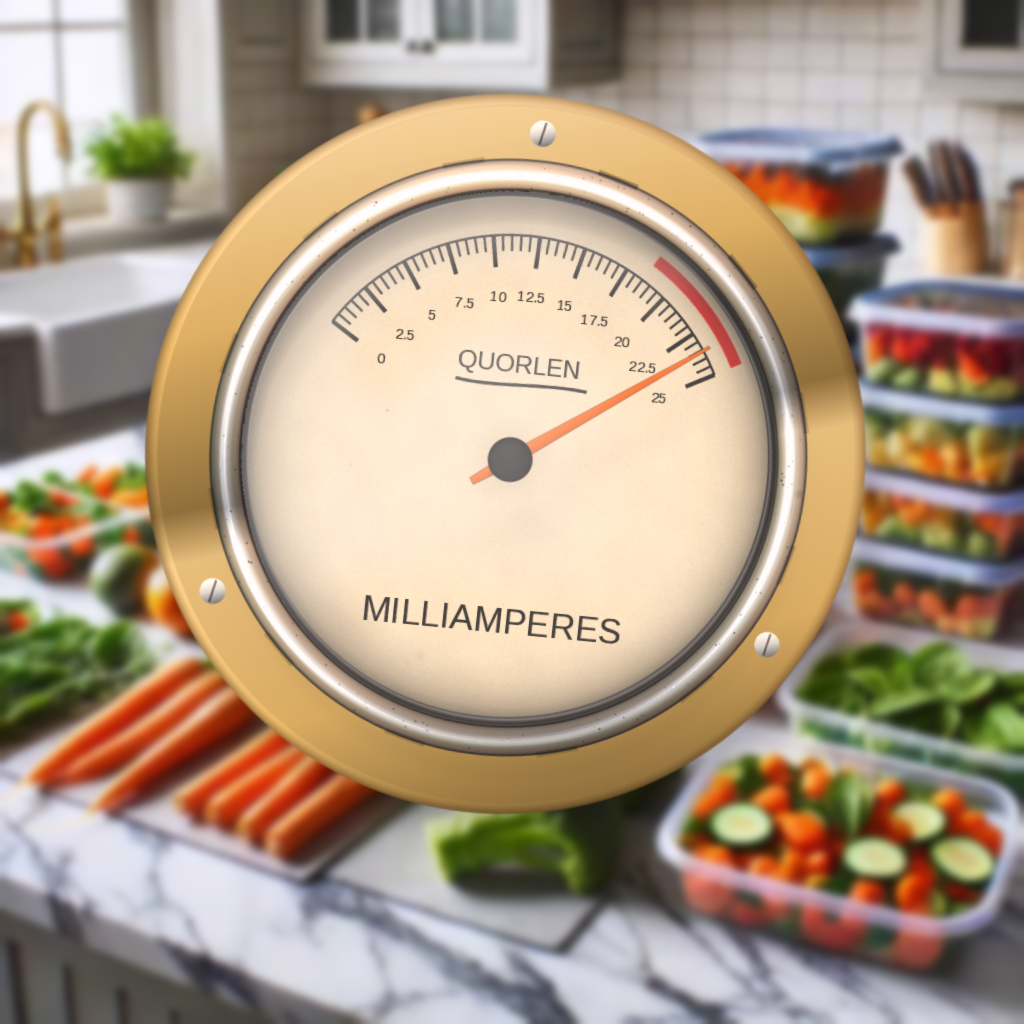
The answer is 23.5 mA
